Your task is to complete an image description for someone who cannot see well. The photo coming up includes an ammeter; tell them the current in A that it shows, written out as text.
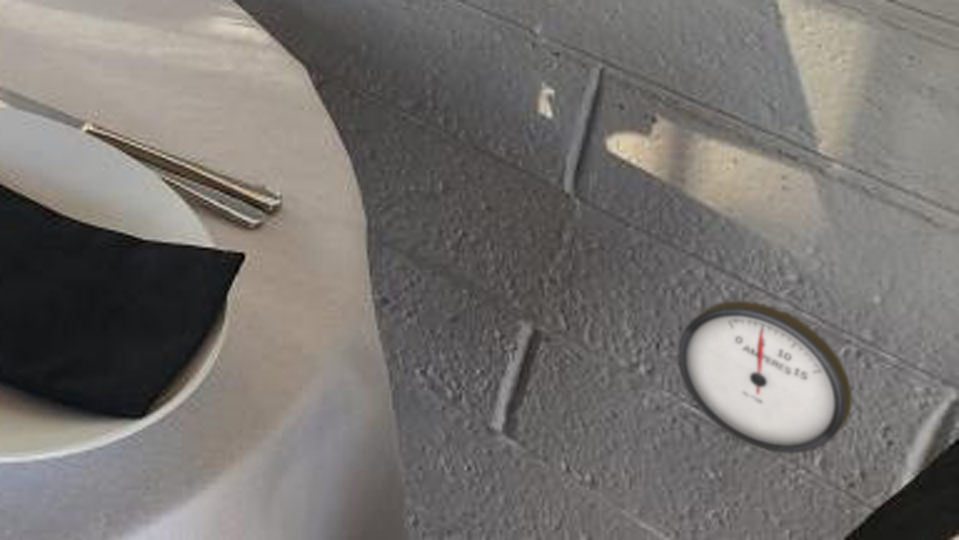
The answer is 5 A
